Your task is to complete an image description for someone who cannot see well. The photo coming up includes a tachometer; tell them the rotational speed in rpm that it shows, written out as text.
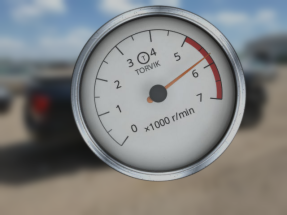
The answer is 5750 rpm
